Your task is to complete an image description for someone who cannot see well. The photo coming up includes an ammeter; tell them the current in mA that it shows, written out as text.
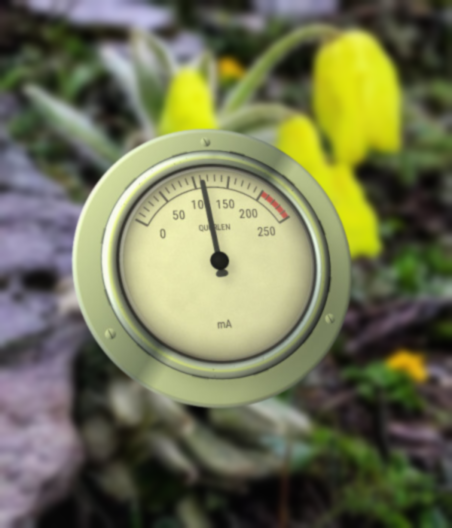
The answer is 110 mA
